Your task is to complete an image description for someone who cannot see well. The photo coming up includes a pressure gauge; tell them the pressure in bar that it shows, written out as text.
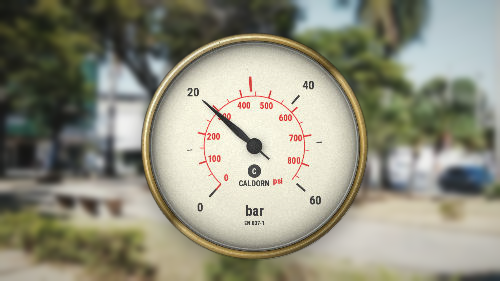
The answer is 20 bar
